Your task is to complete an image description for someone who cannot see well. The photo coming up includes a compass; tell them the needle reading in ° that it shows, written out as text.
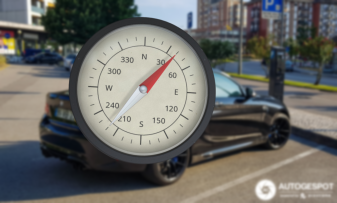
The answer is 40 °
